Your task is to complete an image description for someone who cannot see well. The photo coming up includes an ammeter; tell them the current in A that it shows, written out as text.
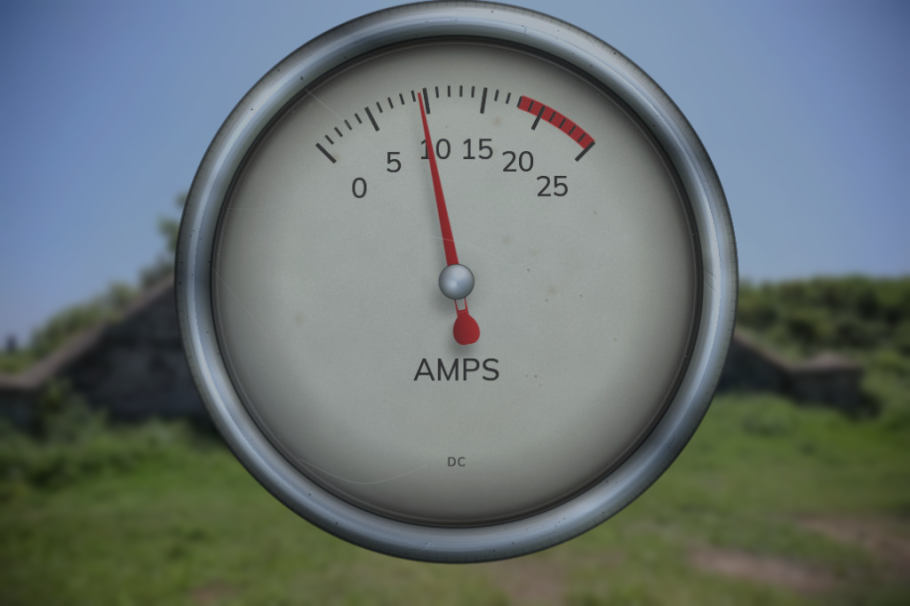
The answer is 9.5 A
